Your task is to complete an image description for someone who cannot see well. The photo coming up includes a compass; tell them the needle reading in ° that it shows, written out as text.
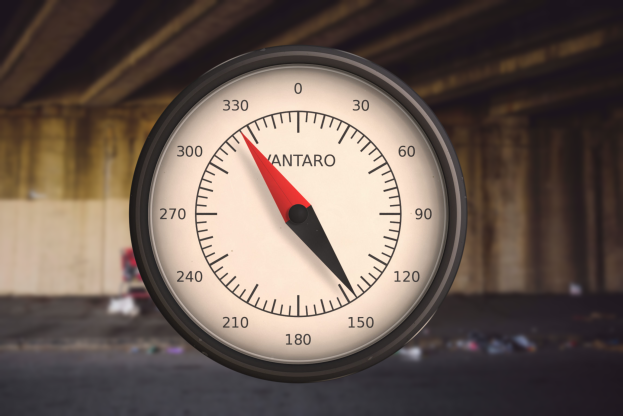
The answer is 325 °
